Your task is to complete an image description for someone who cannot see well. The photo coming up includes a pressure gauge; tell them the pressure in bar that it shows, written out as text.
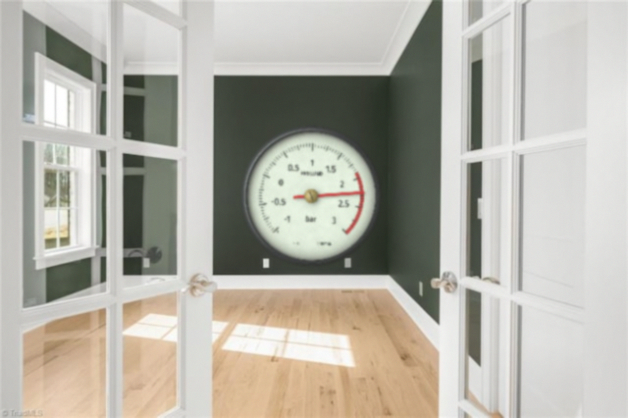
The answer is 2.25 bar
